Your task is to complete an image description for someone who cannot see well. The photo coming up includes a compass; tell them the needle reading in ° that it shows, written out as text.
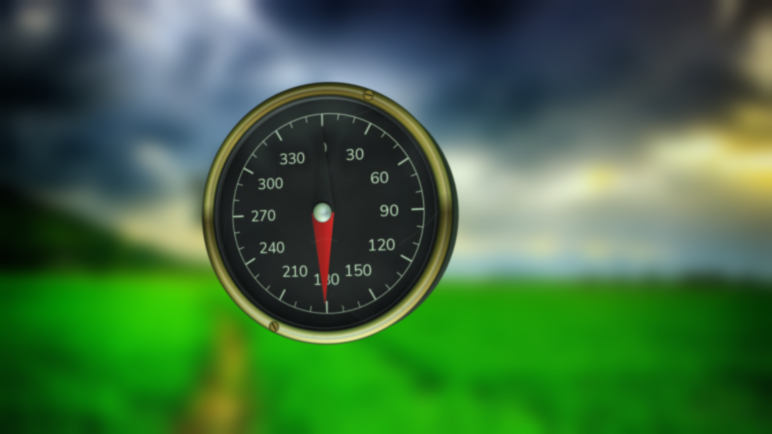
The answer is 180 °
